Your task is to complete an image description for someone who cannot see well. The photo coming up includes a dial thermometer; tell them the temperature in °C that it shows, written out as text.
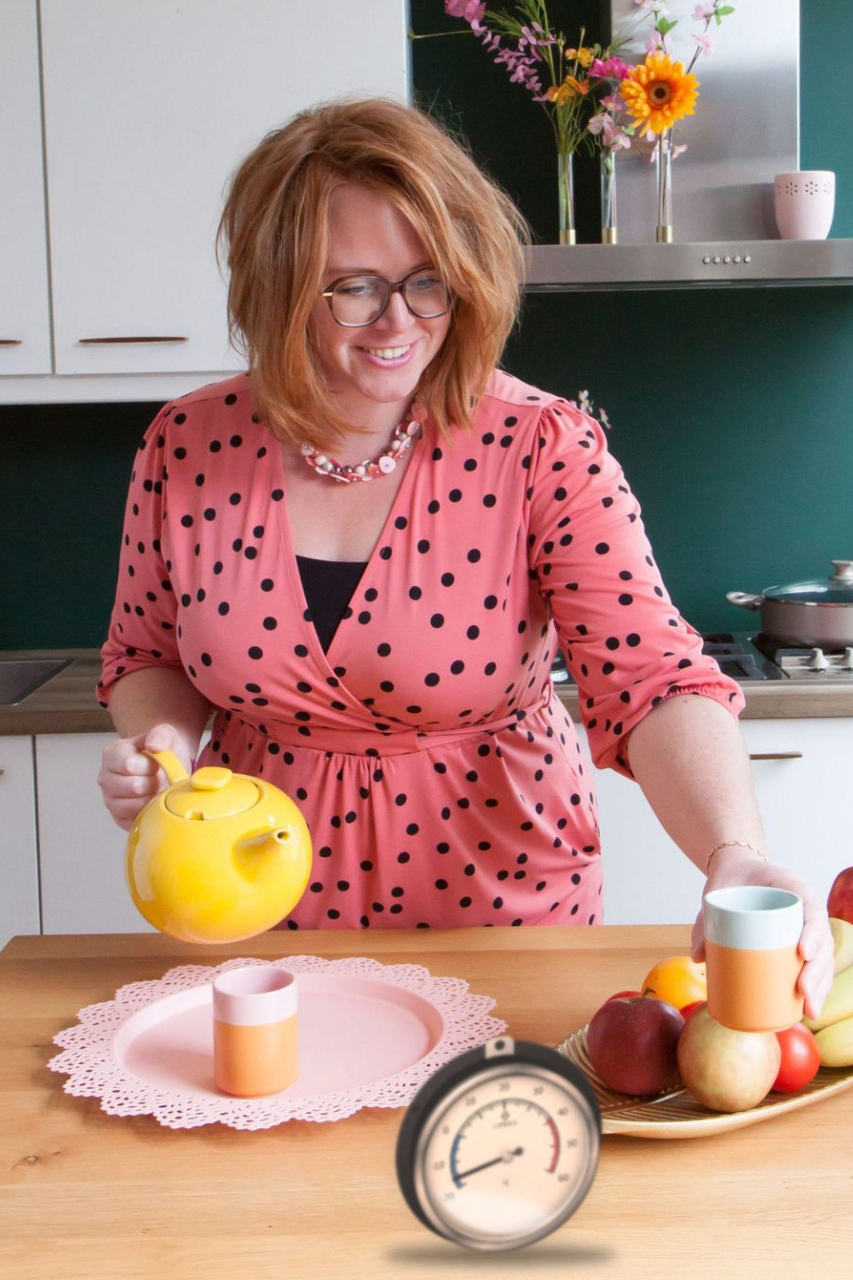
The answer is -15 °C
